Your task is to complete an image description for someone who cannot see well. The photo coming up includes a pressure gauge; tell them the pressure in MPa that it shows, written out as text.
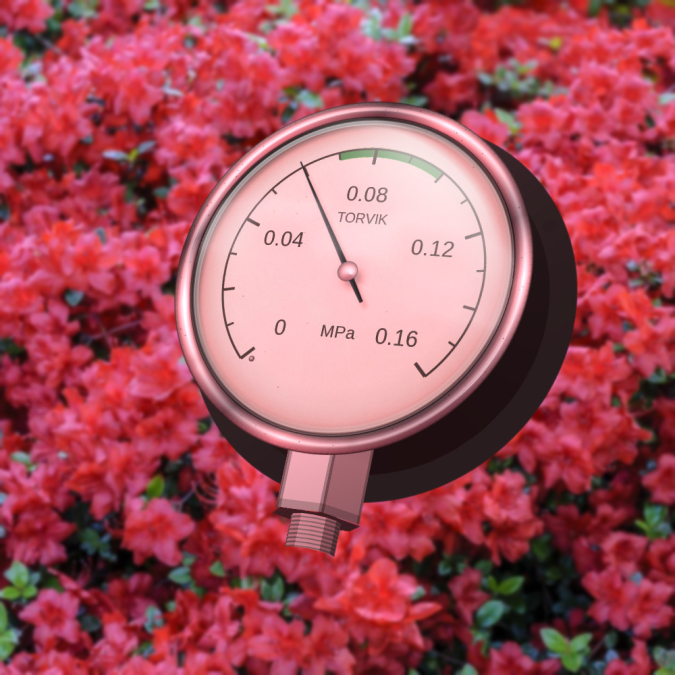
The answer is 0.06 MPa
